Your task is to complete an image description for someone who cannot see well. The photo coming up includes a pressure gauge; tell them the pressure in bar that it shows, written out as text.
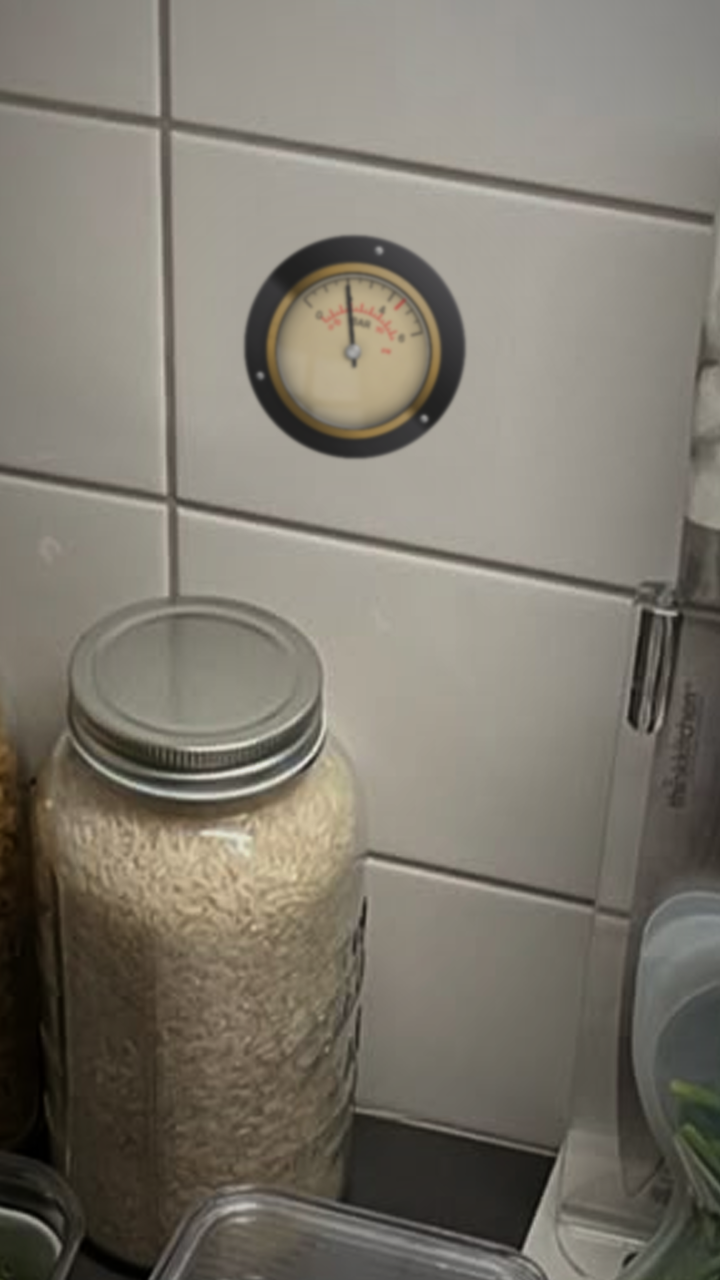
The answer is 2 bar
